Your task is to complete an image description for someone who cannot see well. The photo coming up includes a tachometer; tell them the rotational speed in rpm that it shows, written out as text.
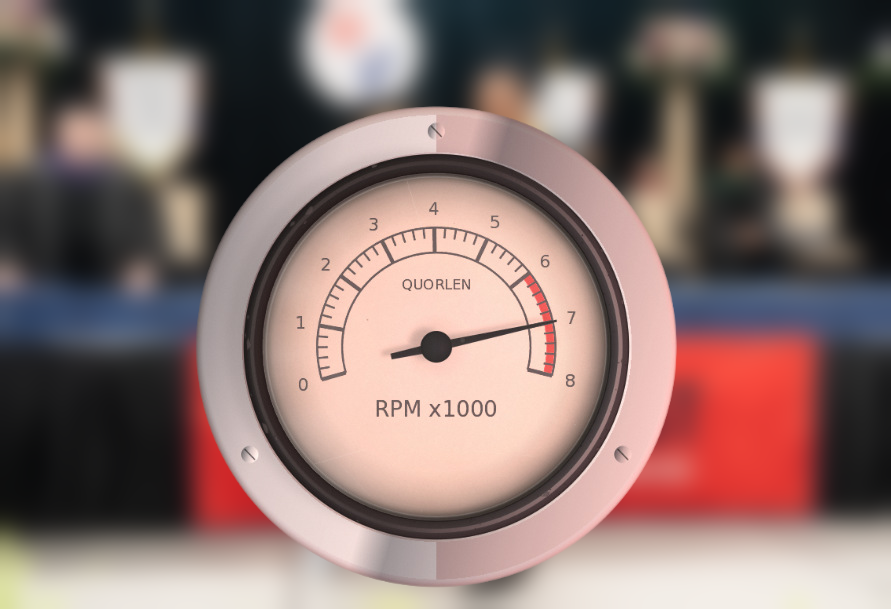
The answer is 7000 rpm
